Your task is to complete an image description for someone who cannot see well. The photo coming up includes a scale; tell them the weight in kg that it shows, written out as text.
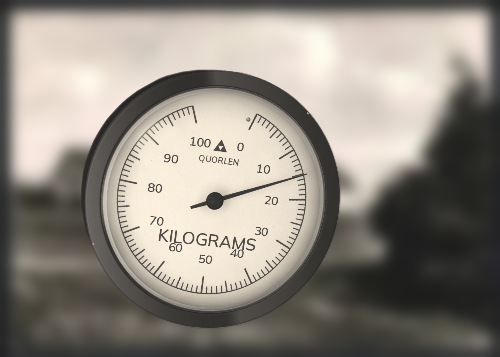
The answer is 15 kg
